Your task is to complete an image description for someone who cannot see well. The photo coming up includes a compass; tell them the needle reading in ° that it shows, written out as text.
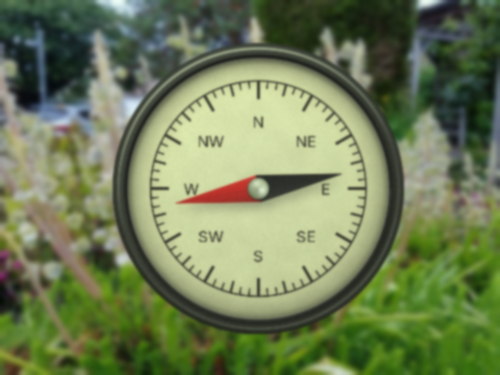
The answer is 260 °
